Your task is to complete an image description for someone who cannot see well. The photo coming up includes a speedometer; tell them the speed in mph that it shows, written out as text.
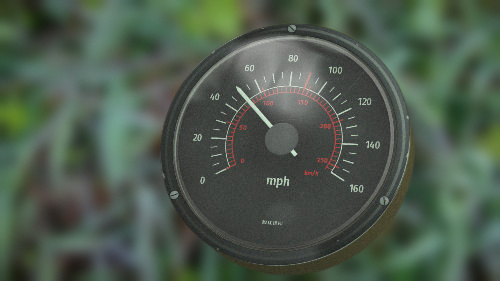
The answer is 50 mph
